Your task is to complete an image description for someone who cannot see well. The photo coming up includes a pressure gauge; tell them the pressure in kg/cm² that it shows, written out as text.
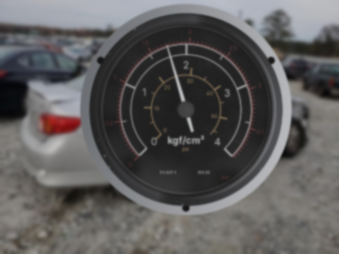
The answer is 1.75 kg/cm²
